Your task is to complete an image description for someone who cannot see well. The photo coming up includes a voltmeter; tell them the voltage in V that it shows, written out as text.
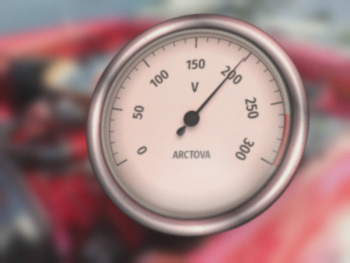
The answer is 200 V
